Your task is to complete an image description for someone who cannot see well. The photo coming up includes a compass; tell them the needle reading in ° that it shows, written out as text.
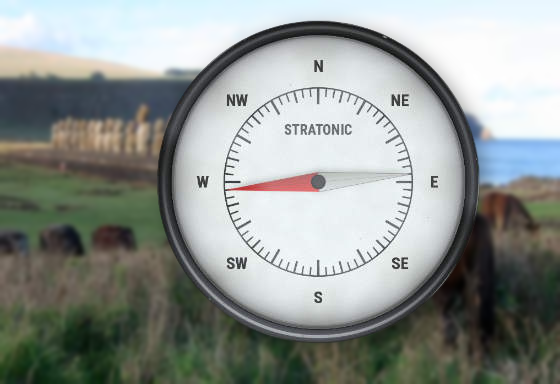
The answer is 265 °
